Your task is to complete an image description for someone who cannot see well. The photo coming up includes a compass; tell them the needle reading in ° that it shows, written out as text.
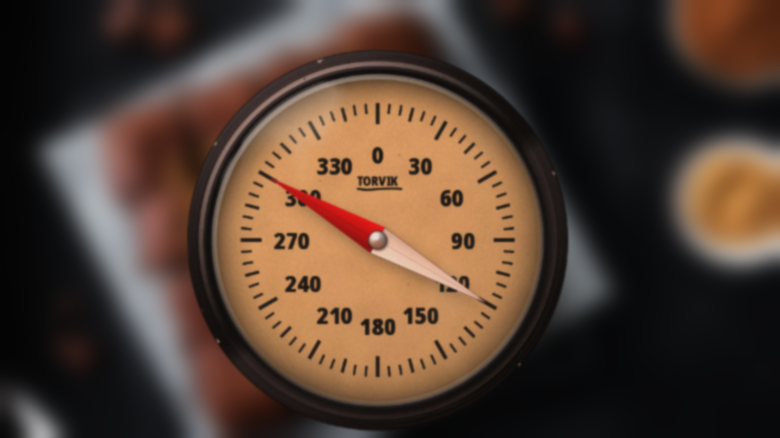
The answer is 300 °
